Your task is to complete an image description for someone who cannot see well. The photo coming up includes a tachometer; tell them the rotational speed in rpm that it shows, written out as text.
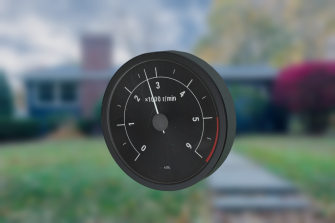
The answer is 2750 rpm
